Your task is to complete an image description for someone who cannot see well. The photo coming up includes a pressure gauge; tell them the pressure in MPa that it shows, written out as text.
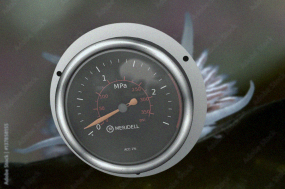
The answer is 0.1 MPa
